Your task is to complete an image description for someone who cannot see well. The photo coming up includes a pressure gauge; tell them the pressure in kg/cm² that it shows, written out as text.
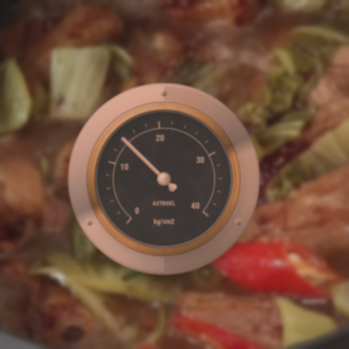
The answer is 14 kg/cm²
